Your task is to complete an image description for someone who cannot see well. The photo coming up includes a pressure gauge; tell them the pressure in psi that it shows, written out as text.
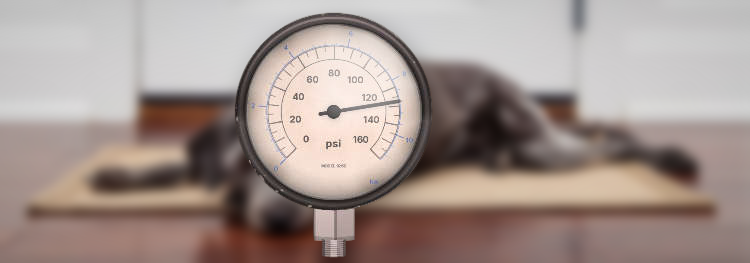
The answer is 127.5 psi
